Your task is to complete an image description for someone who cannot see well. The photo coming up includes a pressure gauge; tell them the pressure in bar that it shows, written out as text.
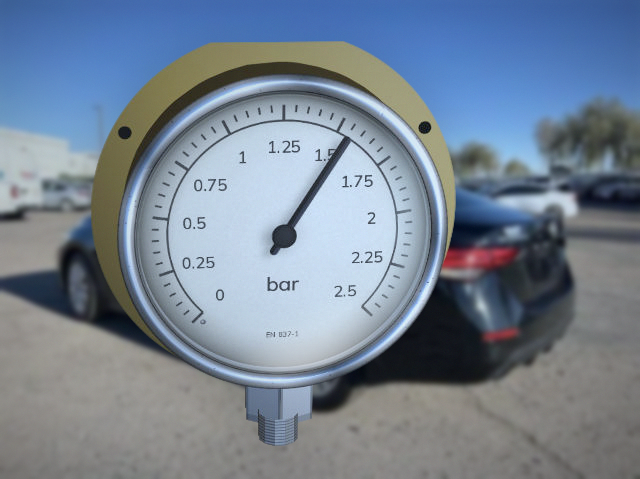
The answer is 1.55 bar
